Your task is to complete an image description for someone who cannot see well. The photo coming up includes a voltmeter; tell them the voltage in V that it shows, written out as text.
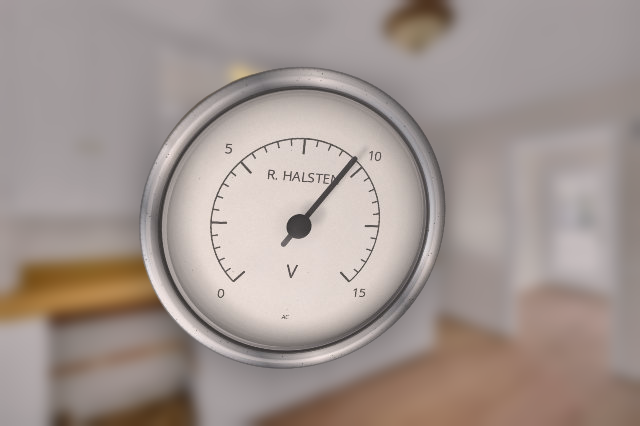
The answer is 9.5 V
